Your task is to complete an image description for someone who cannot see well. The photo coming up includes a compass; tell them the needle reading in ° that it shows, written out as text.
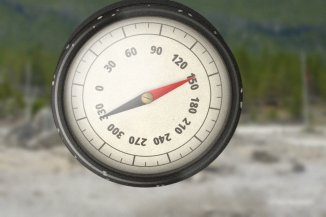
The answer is 145 °
